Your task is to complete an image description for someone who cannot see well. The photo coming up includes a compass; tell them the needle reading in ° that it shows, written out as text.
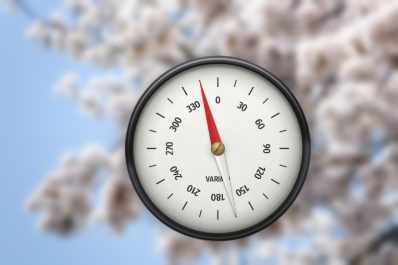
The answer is 345 °
